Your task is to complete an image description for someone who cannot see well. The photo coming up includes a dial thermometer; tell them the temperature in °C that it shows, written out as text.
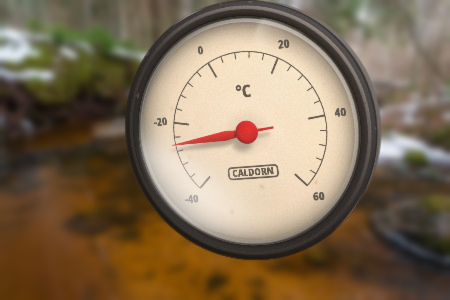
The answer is -26 °C
